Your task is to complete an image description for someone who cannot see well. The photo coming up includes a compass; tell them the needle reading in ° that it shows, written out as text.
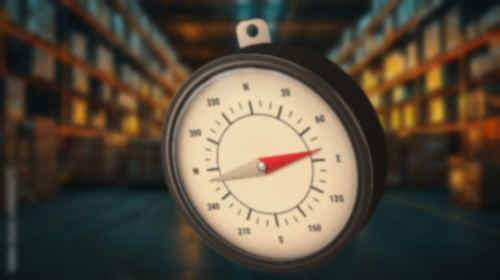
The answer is 80 °
